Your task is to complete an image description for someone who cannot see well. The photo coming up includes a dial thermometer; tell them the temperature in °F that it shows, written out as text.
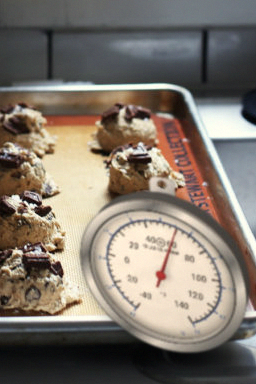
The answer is 60 °F
